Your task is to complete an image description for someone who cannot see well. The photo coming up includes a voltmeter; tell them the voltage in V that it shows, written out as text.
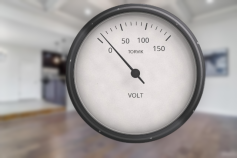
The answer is 10 V
